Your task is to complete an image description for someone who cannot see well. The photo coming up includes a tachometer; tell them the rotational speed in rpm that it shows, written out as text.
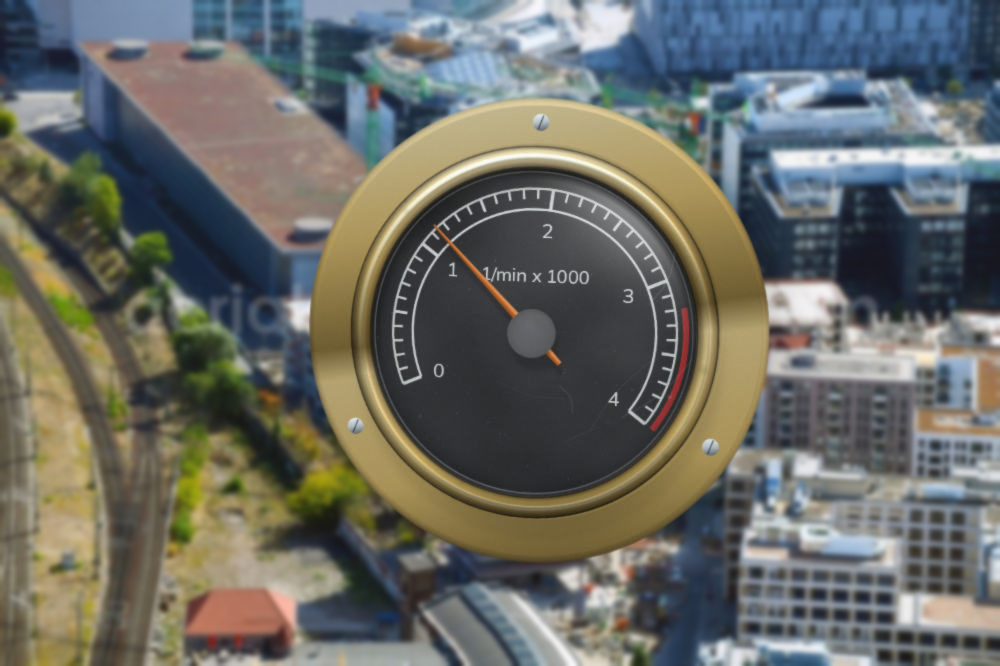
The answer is 1150 rpm
